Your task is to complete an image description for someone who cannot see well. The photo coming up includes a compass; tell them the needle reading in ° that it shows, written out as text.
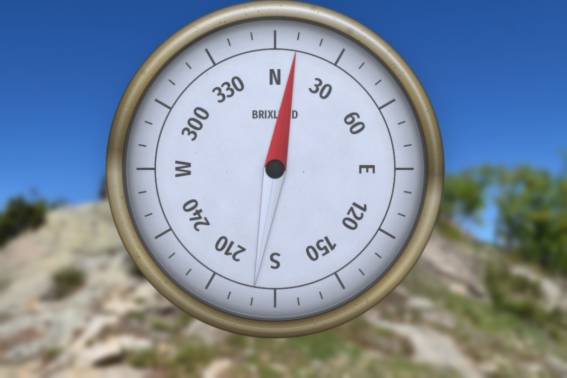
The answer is 10 °
